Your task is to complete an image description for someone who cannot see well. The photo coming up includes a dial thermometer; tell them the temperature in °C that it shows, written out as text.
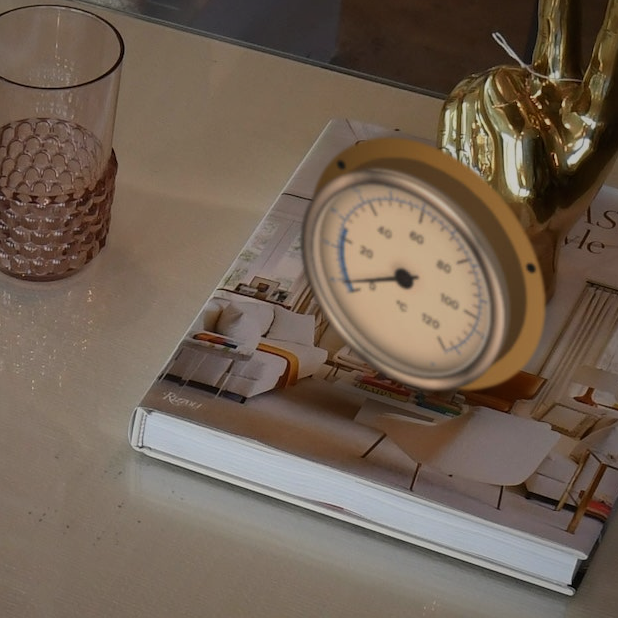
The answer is 4 °C
